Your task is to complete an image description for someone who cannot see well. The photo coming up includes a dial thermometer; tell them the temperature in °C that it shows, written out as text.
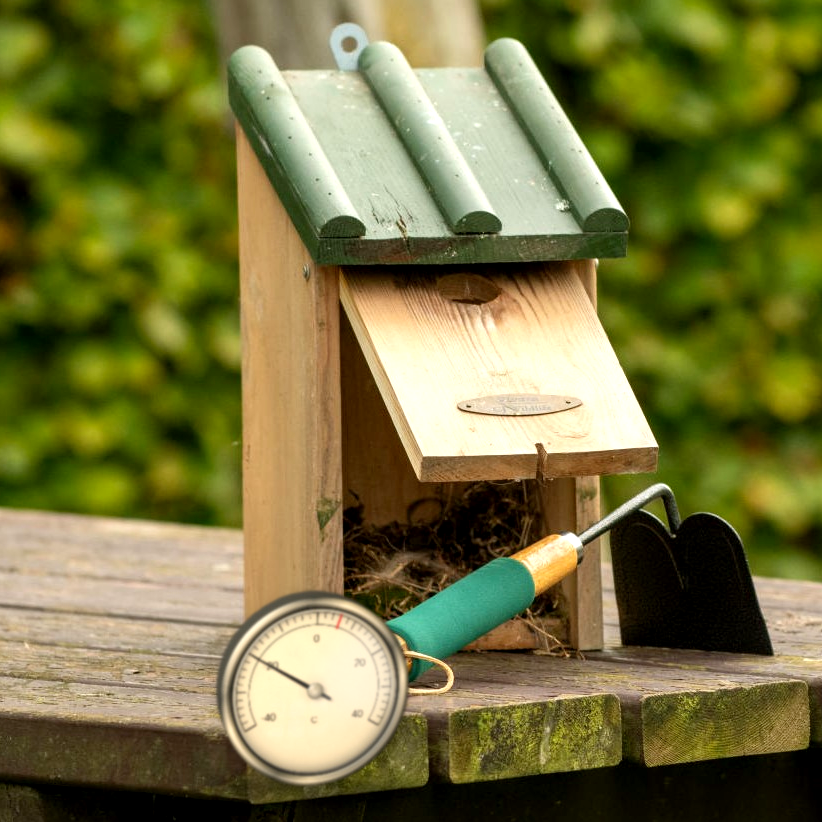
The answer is -20 °C
